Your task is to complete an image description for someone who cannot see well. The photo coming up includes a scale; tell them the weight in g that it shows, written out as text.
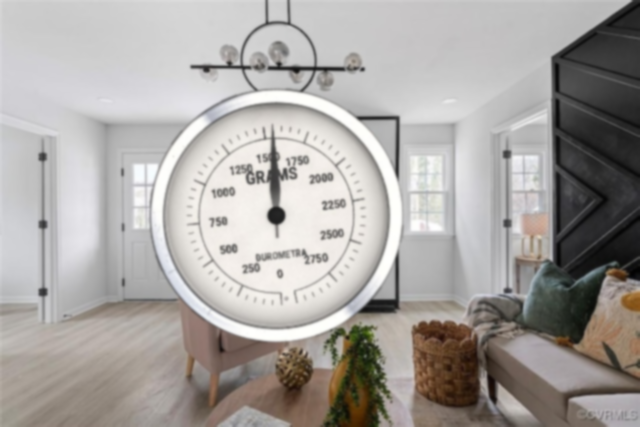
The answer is 1550 g
